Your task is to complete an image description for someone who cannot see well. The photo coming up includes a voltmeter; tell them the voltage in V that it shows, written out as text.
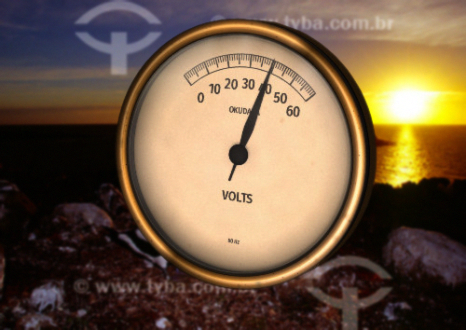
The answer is 40 V
